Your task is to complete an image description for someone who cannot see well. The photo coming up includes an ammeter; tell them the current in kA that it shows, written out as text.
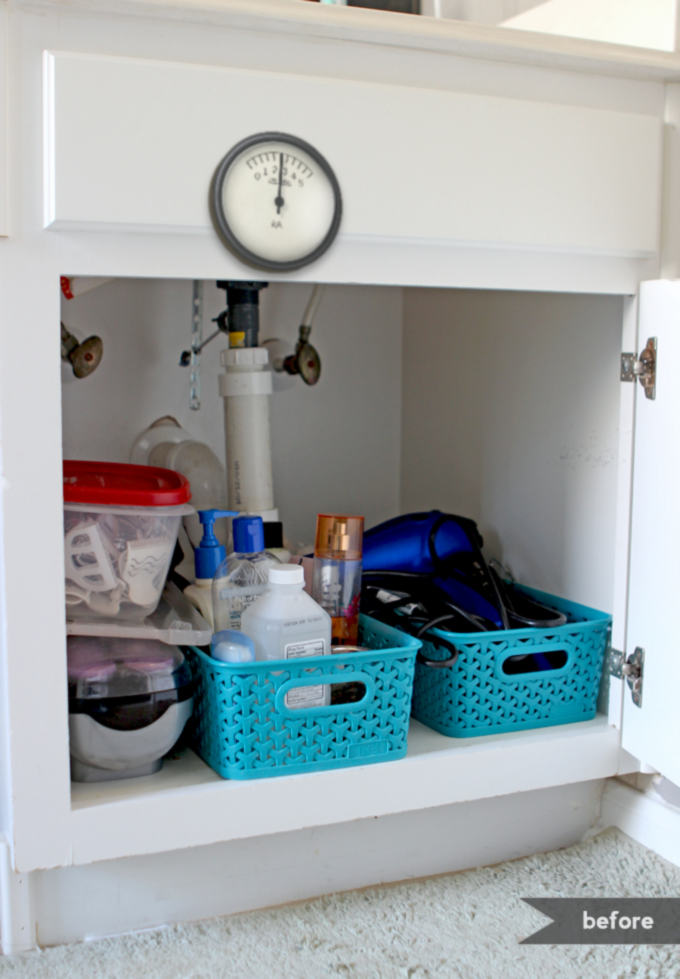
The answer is 2.5 kA
